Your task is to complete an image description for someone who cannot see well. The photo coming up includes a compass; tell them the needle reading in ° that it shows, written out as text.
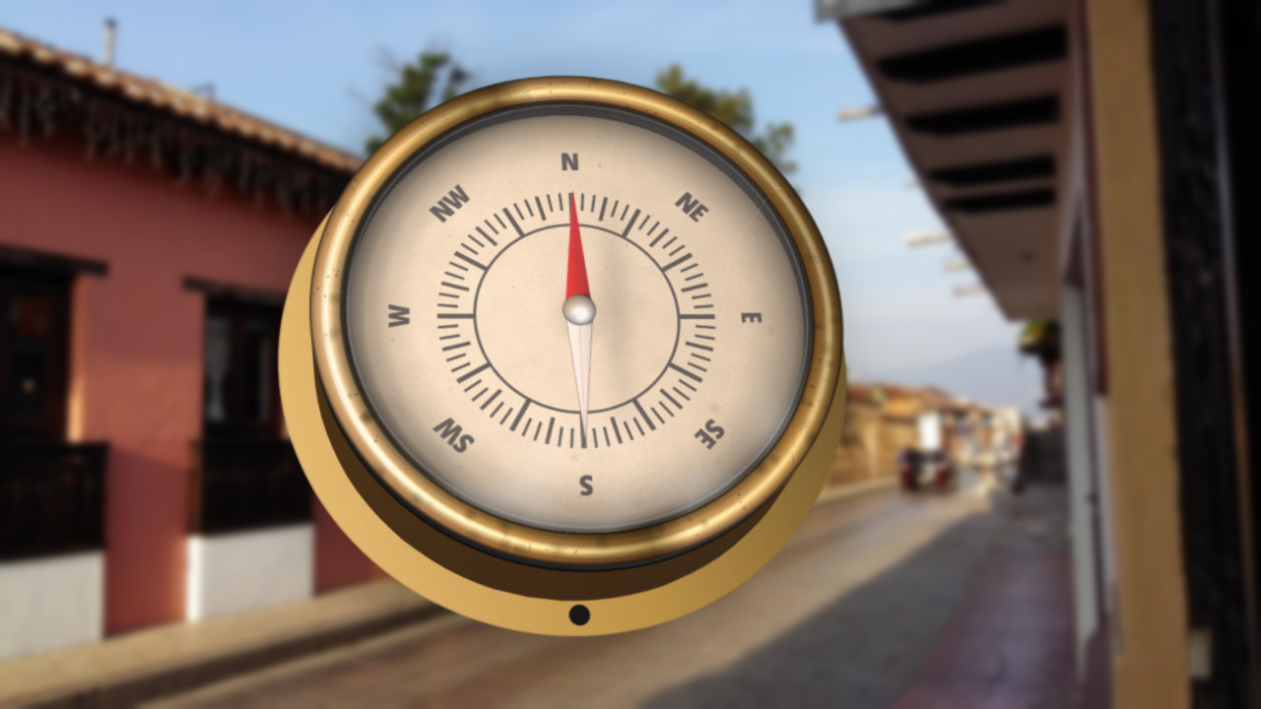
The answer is 0 °
